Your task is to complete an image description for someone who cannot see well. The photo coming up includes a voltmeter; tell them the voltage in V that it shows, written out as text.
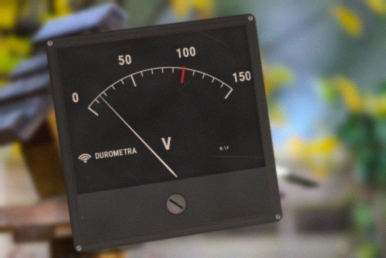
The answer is 15 V
